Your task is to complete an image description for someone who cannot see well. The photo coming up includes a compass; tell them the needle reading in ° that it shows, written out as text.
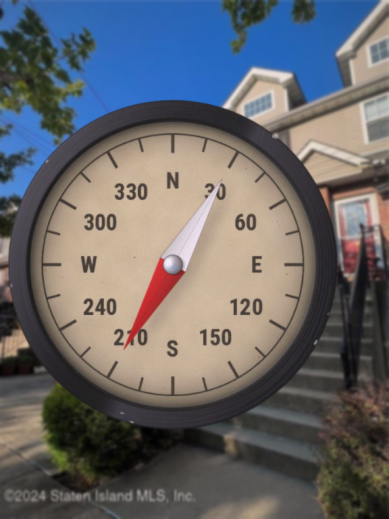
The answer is 210 °
